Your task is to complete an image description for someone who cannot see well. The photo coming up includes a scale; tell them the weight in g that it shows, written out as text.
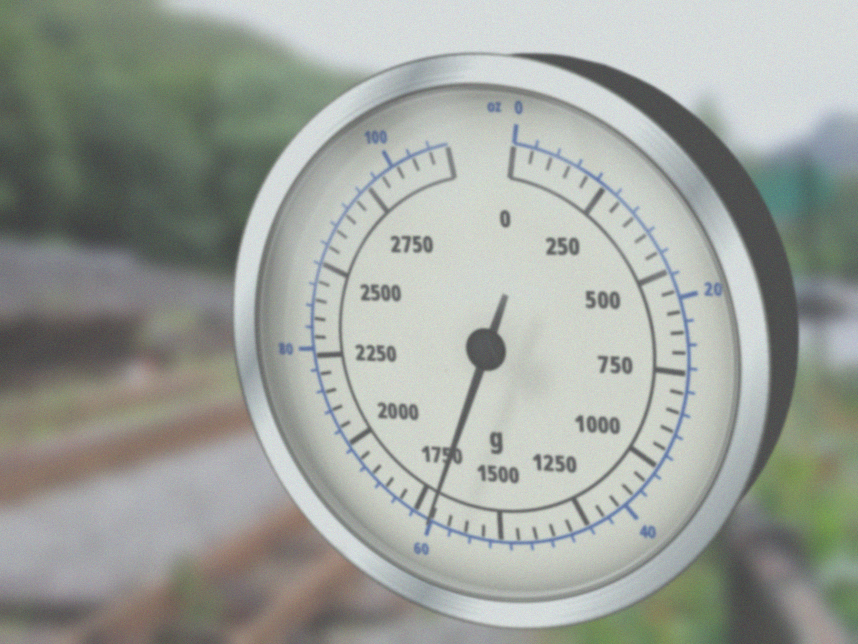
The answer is 1700 g
